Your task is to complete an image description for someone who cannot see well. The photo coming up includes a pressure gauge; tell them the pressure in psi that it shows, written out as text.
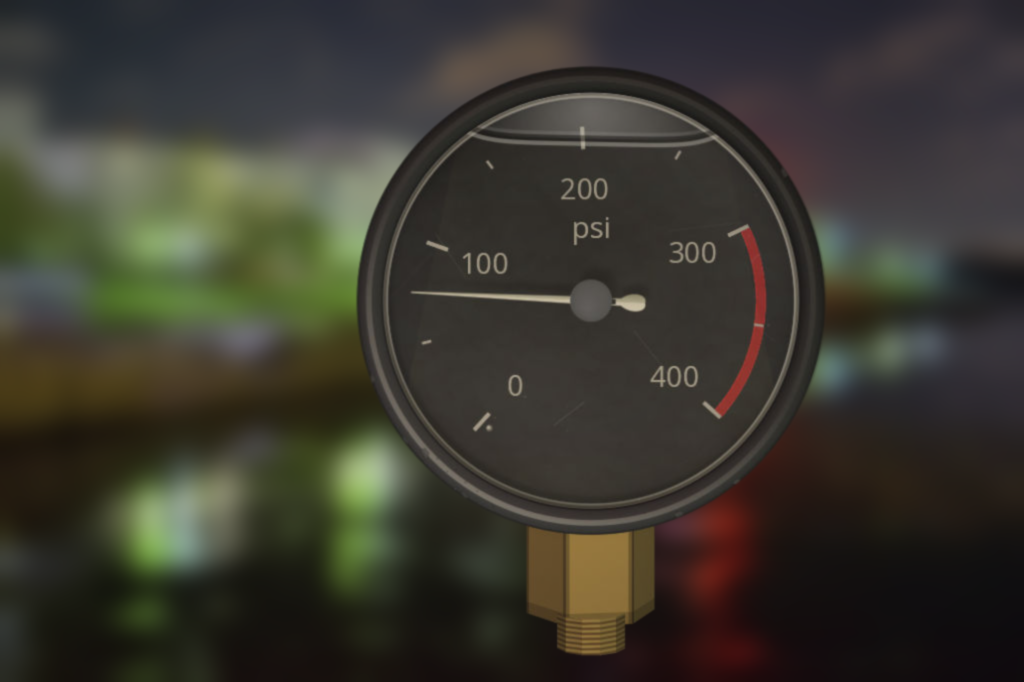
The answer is 75 psi
